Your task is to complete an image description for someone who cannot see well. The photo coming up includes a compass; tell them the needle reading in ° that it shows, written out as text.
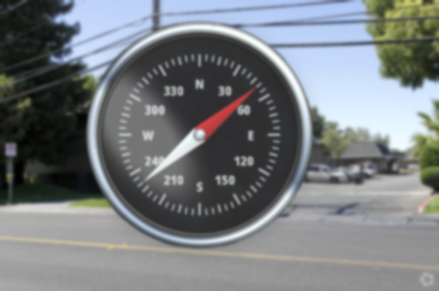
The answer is 50 °
